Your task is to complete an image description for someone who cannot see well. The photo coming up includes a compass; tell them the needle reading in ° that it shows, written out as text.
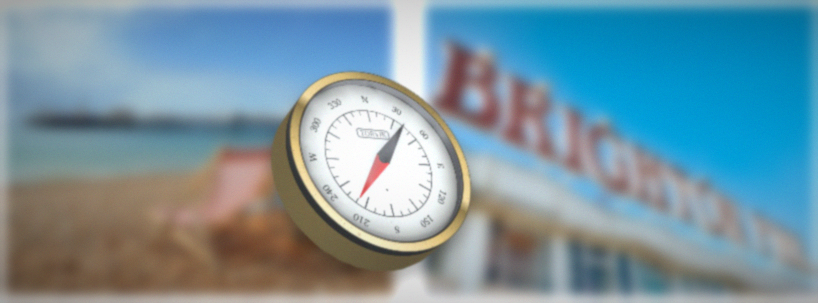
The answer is 220 °
